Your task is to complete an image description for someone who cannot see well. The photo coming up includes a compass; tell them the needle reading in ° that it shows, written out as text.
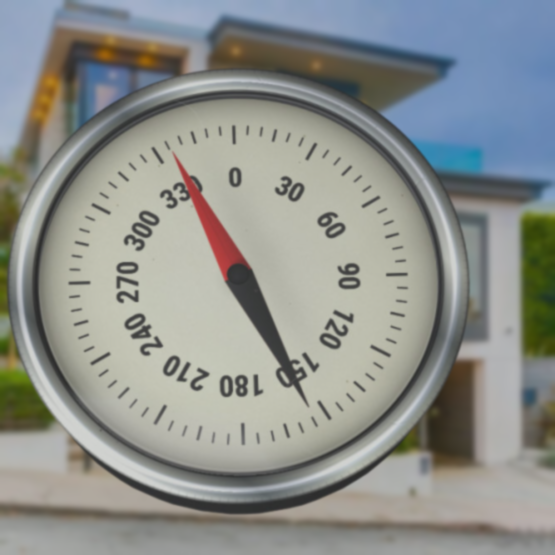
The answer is 335 °
